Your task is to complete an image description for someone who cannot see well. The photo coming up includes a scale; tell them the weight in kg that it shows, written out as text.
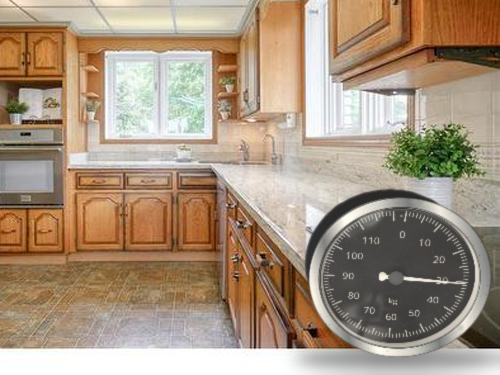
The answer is 30 kg
